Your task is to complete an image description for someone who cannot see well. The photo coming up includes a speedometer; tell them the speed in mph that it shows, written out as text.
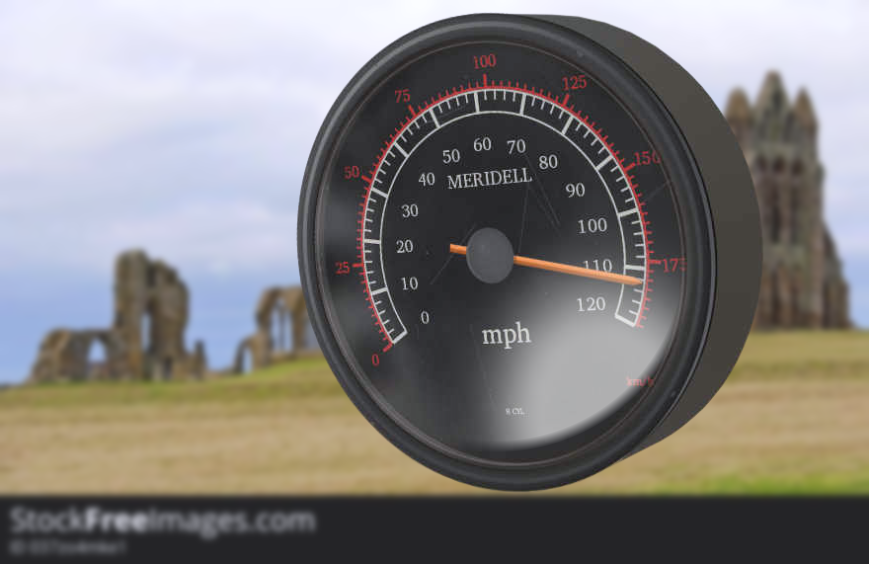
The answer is 112 mph
